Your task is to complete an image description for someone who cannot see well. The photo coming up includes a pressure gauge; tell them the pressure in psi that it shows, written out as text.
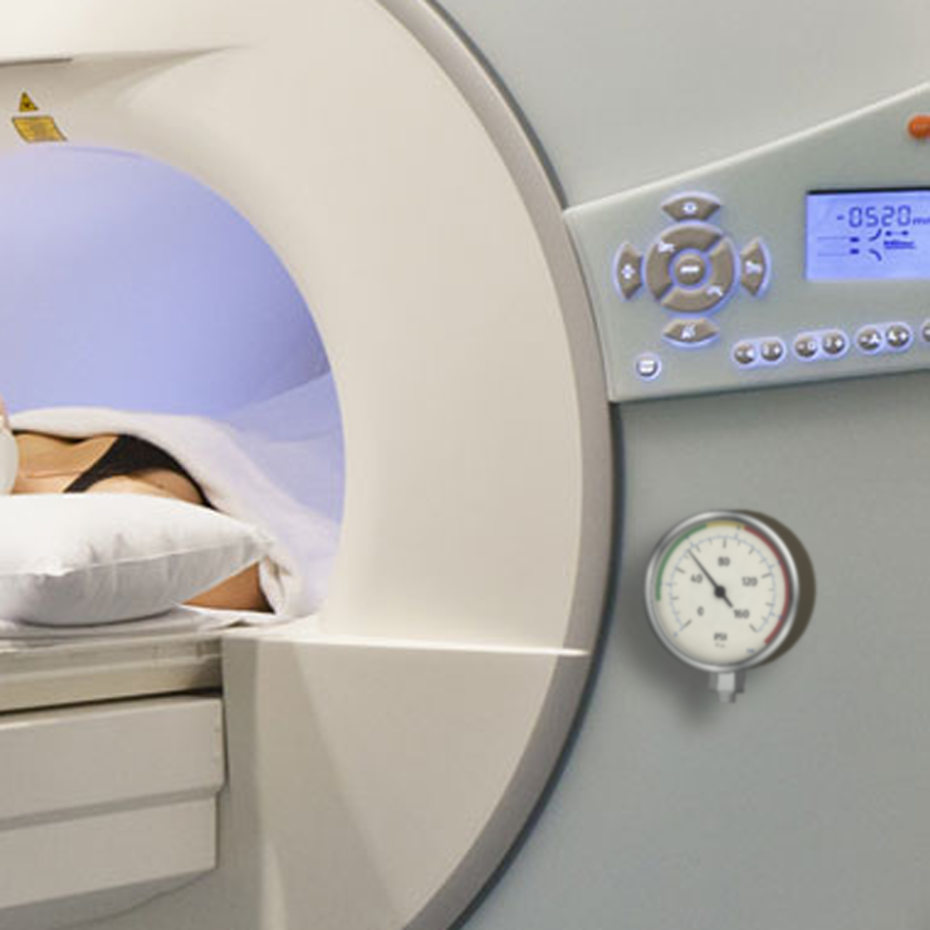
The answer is 55 psi
